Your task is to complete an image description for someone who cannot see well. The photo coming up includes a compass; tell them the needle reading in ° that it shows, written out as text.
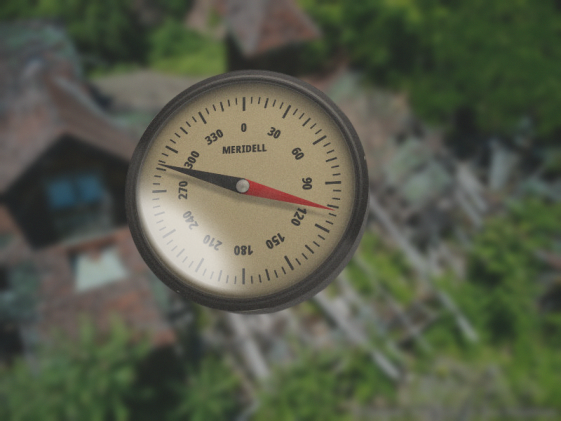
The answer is 107.5 °
